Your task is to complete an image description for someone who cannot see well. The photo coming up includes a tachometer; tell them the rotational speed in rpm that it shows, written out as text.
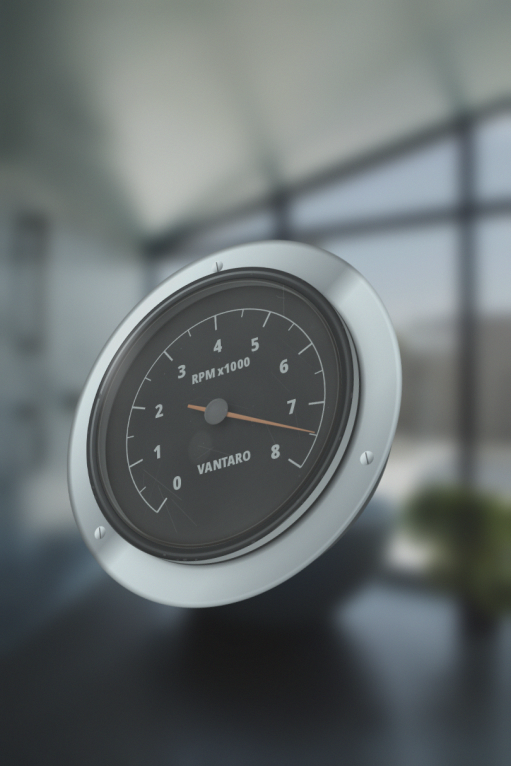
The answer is 7500 rpm
